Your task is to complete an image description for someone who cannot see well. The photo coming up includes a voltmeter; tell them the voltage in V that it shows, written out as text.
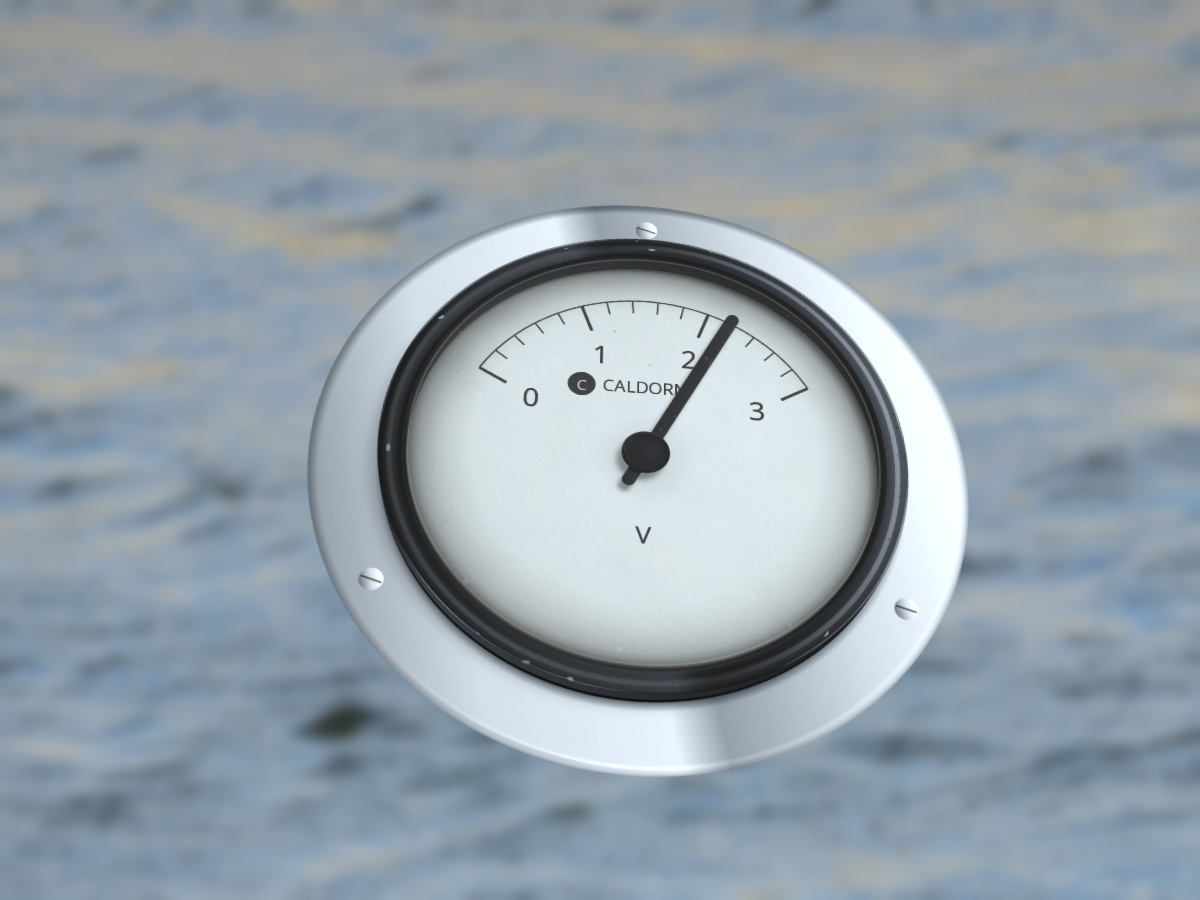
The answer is 2.2 V
